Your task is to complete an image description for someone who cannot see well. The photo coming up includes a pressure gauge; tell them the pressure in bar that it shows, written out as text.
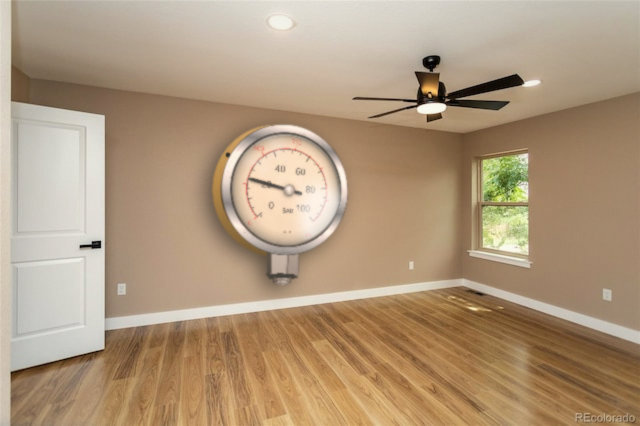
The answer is 20 bar
